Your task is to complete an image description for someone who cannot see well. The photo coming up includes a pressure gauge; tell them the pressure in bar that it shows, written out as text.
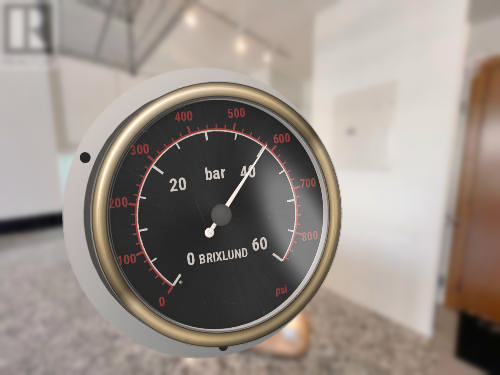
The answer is 40 bar
